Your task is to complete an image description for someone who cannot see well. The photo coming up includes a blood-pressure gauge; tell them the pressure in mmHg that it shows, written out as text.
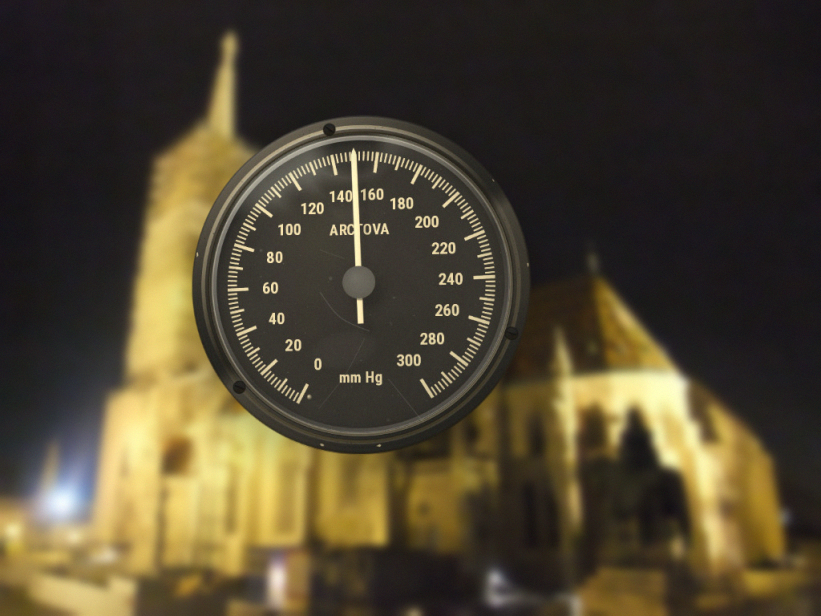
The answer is 150 mmHg
